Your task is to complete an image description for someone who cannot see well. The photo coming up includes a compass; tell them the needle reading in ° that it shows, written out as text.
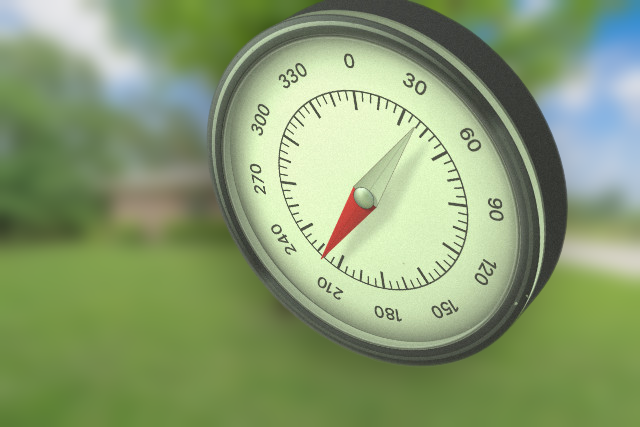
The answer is 220 °
